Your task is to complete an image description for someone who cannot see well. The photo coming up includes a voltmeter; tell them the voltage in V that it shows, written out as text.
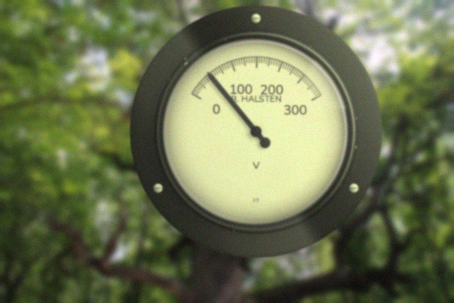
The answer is 50 V
